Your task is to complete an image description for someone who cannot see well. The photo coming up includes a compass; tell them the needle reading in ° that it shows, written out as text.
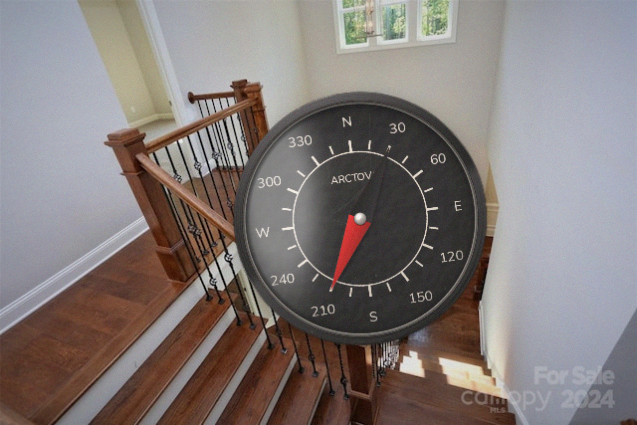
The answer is 210 °
